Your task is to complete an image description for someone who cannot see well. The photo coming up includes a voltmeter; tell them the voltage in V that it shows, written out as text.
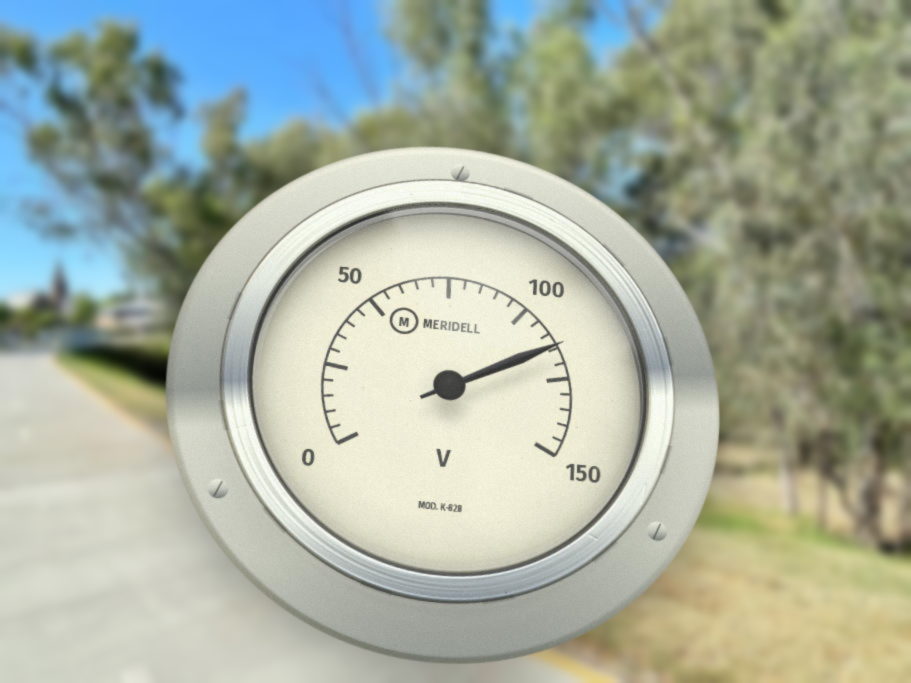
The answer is 115 V
